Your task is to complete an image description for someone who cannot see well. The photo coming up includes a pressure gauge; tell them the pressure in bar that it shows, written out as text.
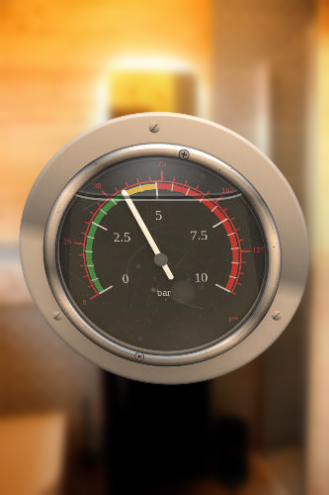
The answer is 4 bar
